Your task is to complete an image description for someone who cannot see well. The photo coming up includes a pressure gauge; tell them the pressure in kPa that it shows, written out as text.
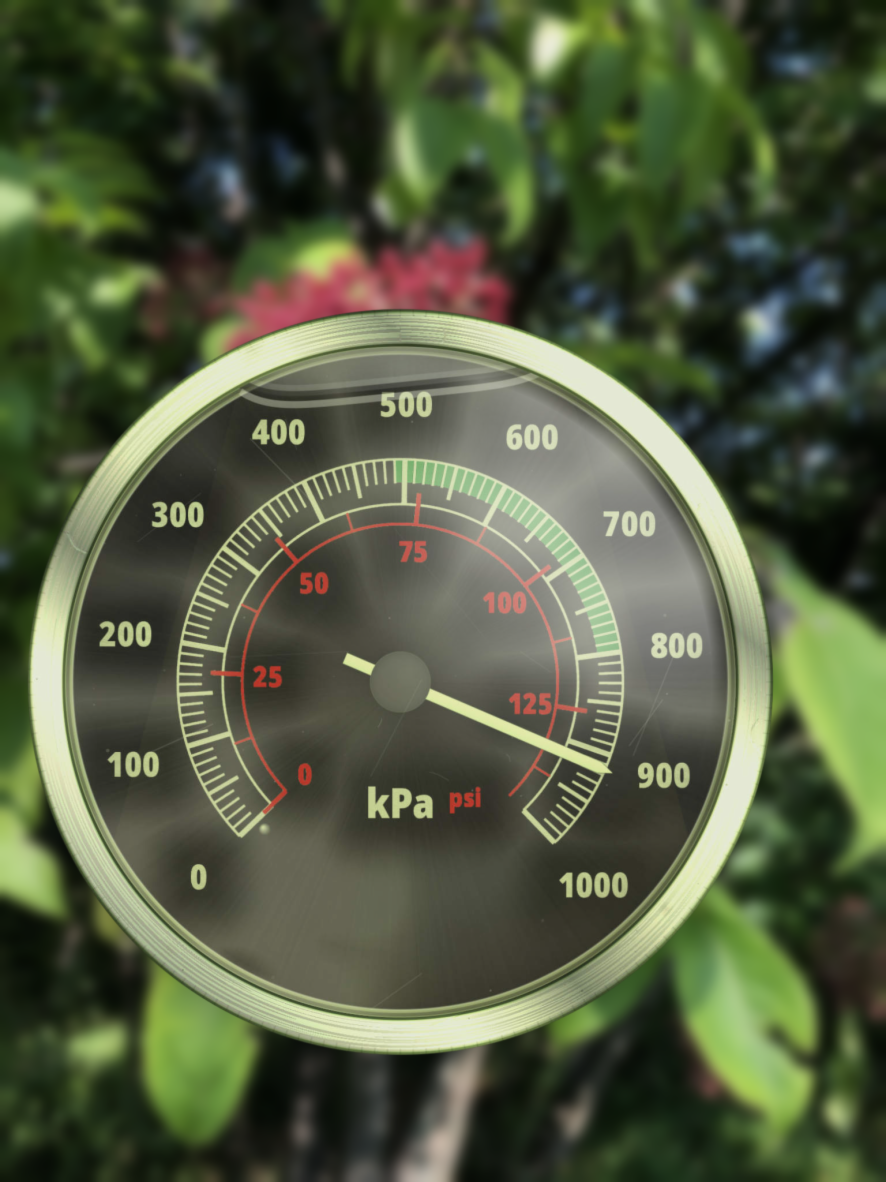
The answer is 915 kPa
